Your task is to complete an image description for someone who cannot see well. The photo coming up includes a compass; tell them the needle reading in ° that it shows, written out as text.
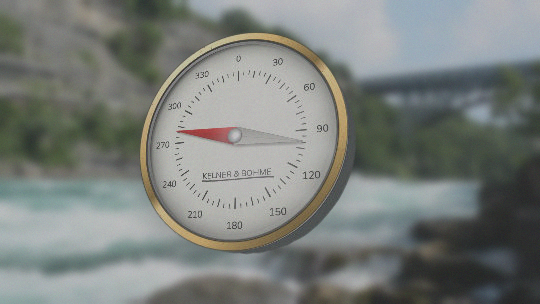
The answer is 280 °
